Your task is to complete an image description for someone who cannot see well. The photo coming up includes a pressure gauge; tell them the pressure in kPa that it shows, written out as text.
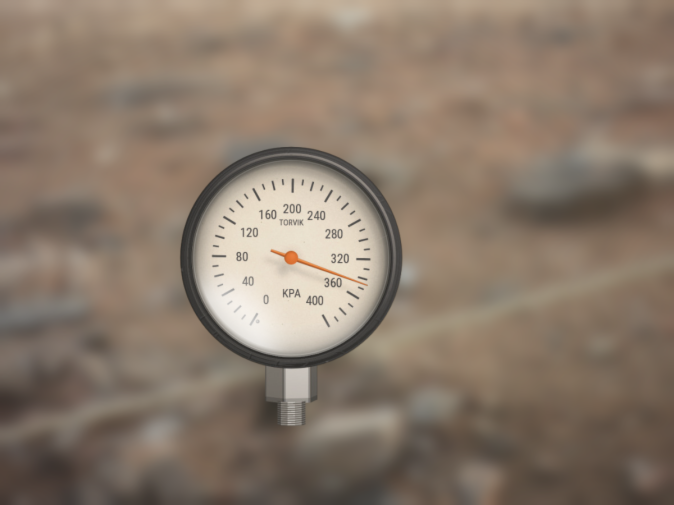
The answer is 345 kPa
